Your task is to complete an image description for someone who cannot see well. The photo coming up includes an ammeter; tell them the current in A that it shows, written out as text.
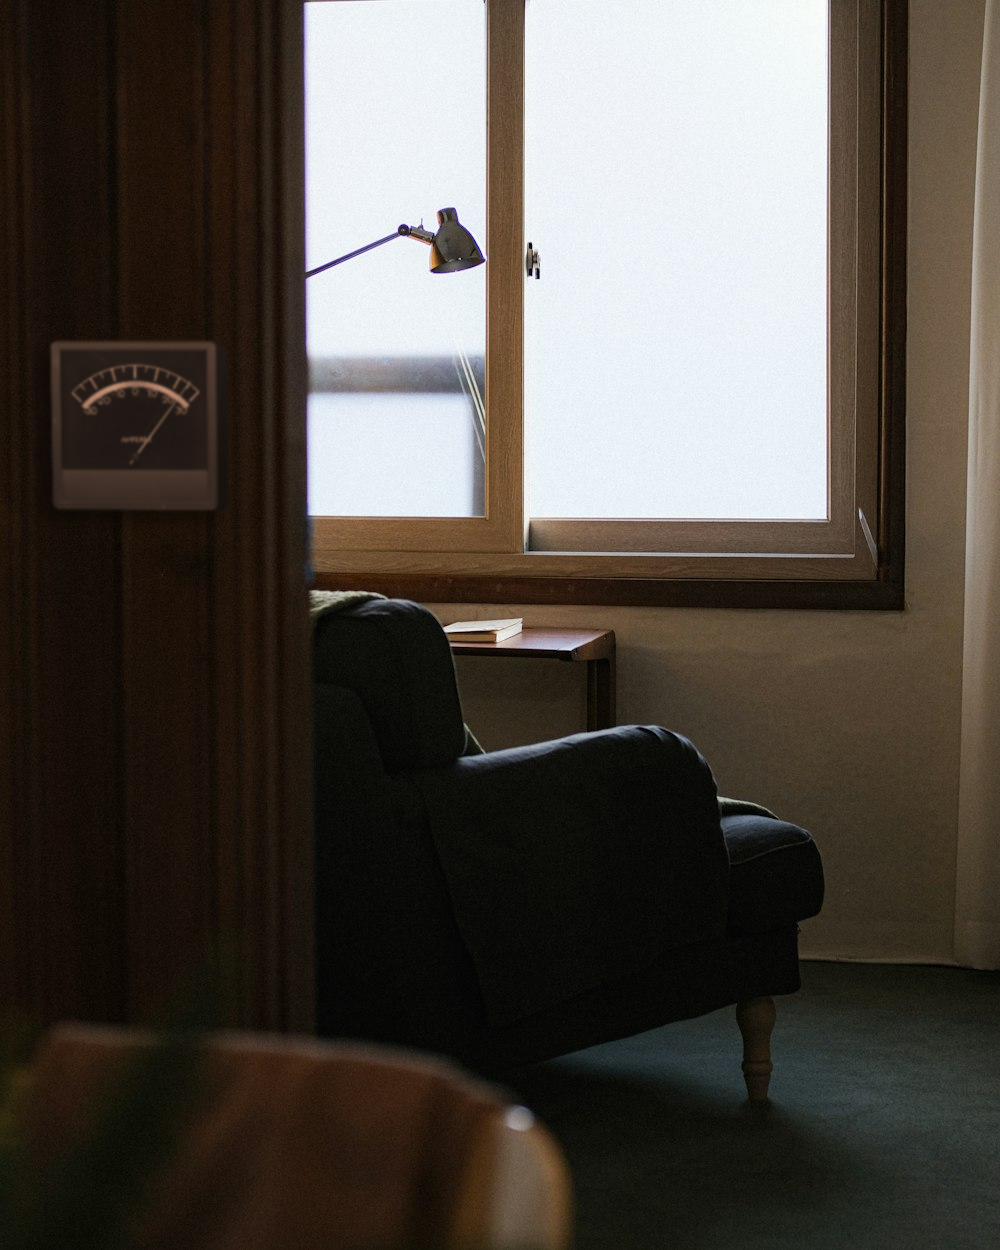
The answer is 25 A
